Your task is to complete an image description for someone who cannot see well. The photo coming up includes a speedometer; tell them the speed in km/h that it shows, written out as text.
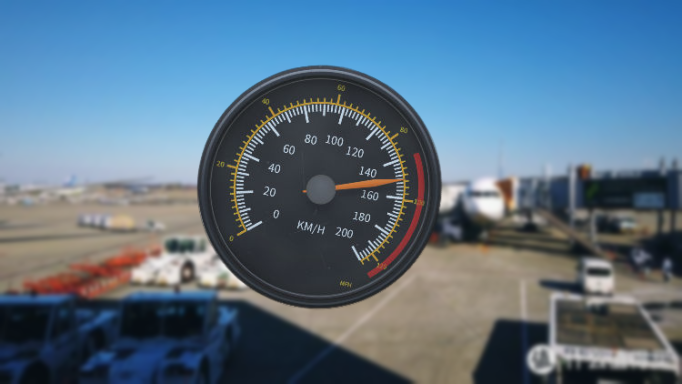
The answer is 150 km/h
